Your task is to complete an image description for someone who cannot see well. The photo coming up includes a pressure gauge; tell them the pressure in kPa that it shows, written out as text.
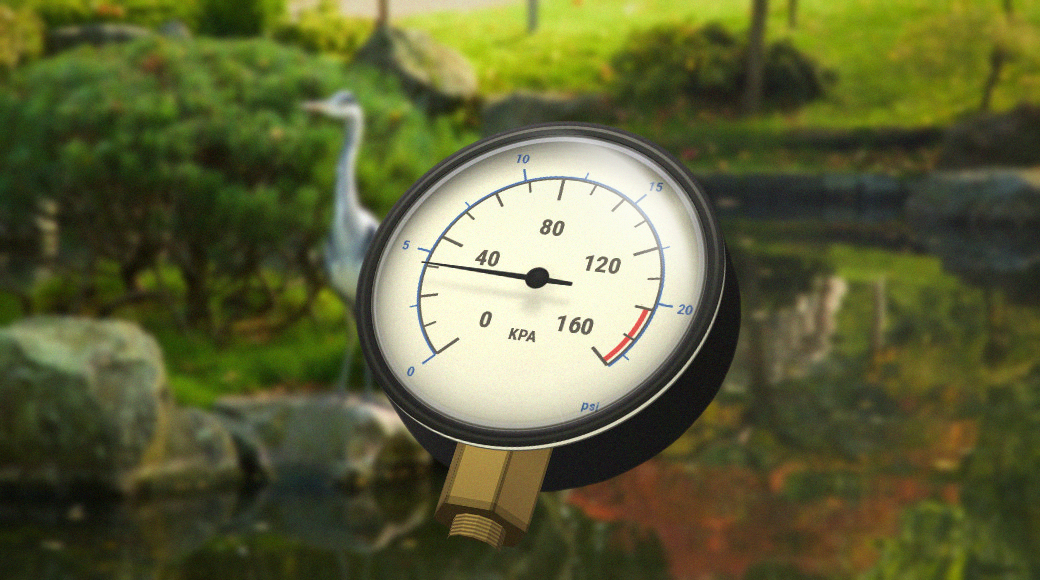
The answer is 30 kPa
